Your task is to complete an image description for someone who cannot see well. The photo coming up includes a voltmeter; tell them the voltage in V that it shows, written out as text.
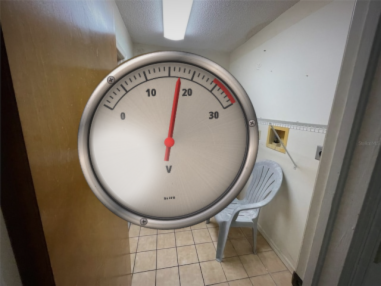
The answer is 17 V
